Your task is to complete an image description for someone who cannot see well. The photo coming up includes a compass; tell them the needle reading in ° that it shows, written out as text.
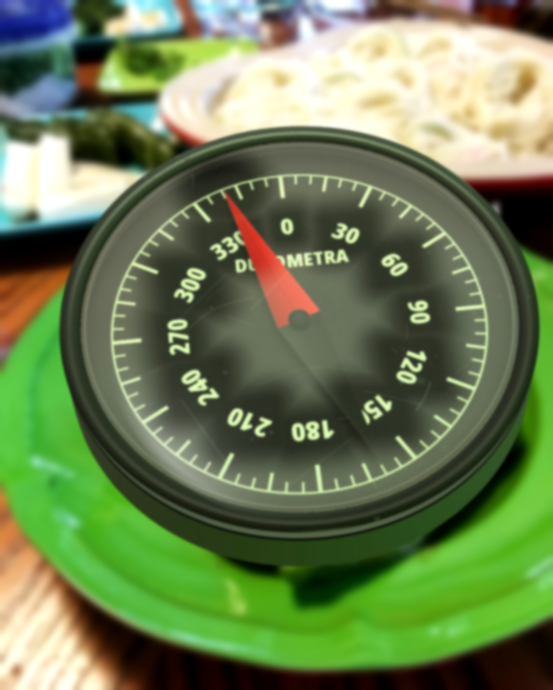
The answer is 340 °
